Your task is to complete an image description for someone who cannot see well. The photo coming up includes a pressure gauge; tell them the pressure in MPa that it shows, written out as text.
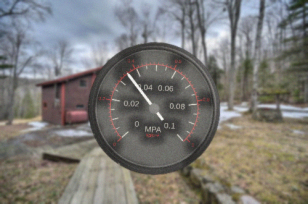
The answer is 0.035 MPa
